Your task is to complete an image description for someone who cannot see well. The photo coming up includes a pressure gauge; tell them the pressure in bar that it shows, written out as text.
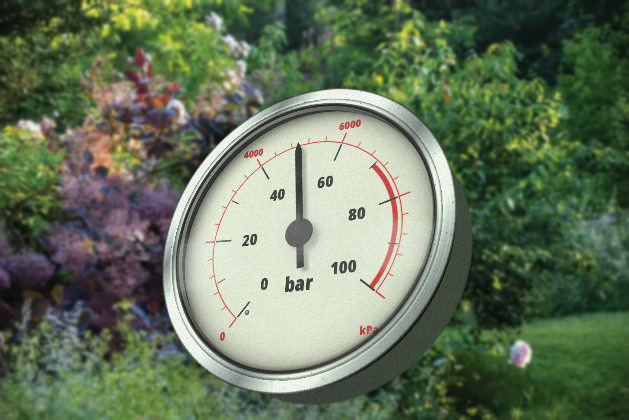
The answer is 50 bar
